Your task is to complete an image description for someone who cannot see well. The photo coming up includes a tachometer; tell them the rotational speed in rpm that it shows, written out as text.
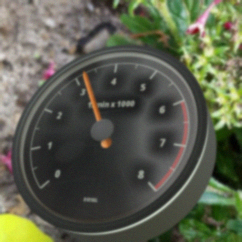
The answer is 3250 rpm
